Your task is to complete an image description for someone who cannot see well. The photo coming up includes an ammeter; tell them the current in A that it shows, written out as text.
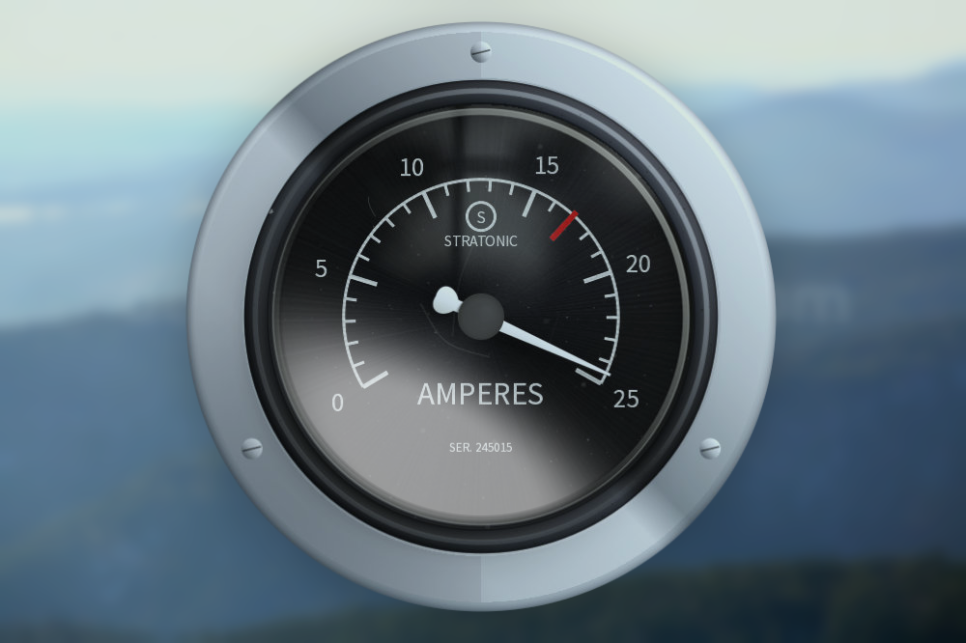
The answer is 24.5 A
